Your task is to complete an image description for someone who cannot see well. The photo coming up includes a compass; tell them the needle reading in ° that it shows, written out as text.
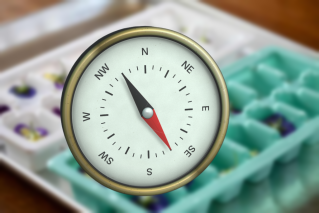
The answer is 150 °
